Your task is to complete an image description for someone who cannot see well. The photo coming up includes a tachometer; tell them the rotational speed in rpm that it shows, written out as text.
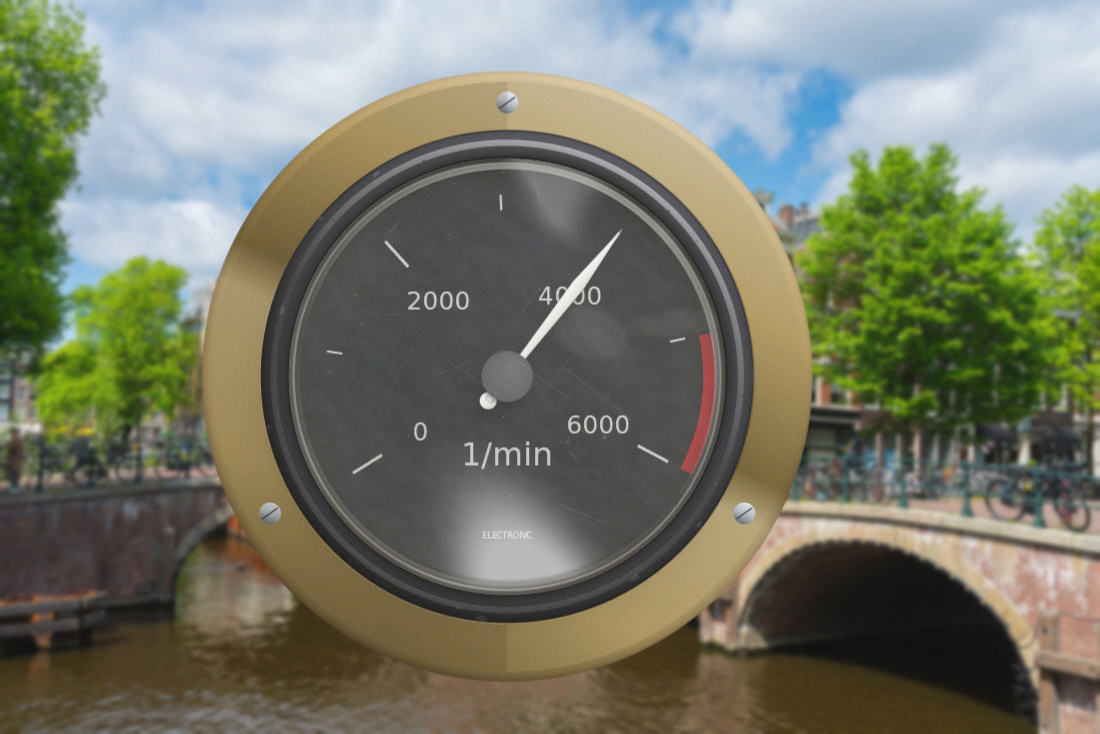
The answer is 4000 rpm
